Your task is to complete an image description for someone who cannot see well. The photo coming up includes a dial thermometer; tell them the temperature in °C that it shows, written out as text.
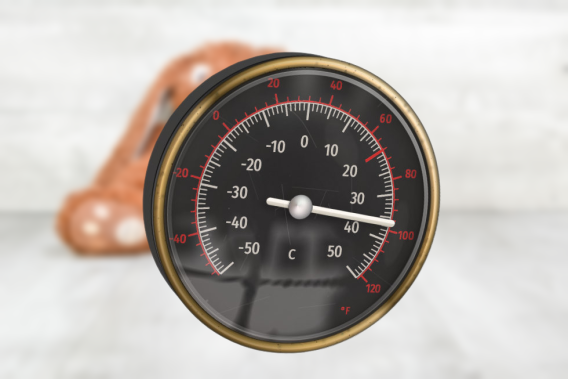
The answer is 36 °C
